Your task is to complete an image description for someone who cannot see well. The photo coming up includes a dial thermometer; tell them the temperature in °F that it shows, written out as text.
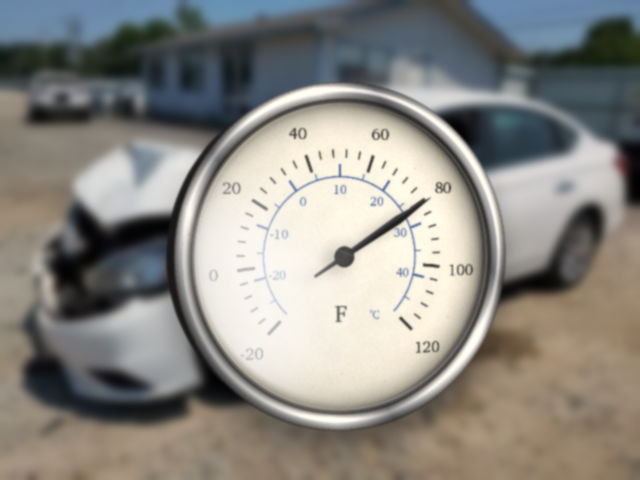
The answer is 80 °F
